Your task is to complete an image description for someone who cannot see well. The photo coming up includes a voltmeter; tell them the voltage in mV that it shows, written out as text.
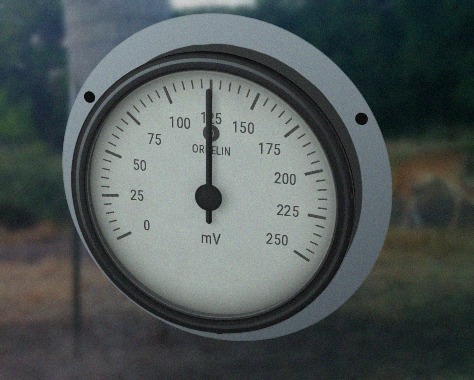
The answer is 125 mV
